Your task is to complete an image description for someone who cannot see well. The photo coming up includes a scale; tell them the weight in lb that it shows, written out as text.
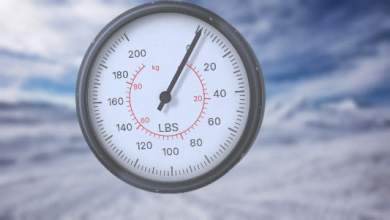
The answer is 2 lb
